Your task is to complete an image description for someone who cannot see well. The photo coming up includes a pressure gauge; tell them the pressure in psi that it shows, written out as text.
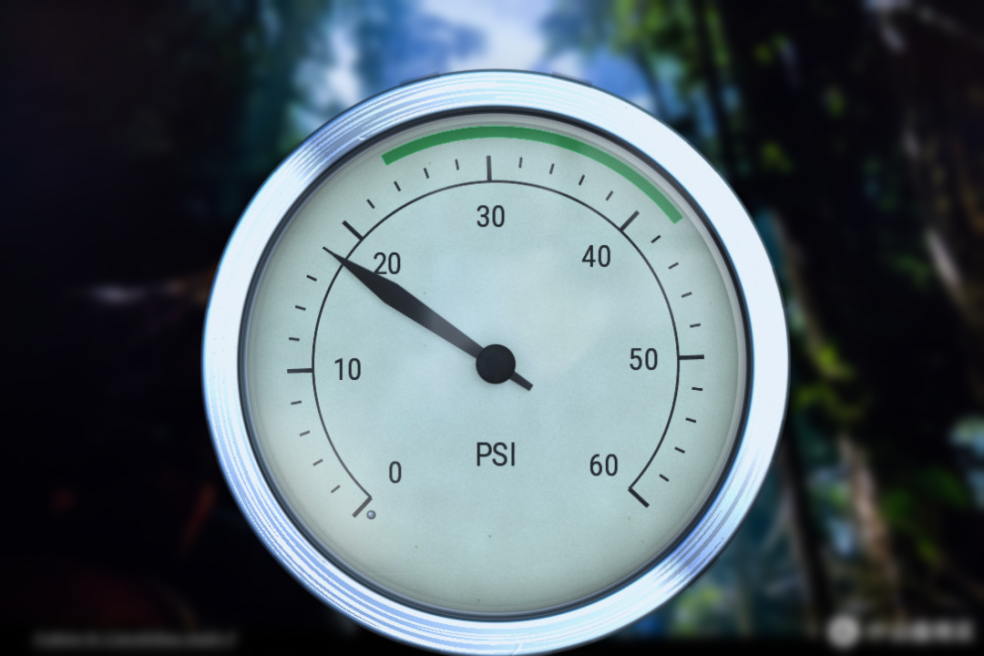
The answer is 18 psi
